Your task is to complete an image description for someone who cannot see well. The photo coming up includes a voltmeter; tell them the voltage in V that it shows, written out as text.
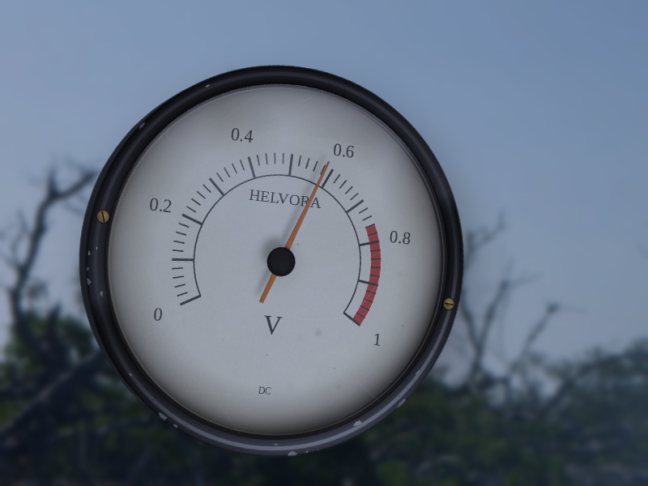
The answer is 0.58 V
